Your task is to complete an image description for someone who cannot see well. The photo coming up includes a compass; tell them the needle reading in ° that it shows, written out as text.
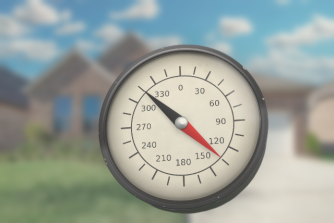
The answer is 135 °
